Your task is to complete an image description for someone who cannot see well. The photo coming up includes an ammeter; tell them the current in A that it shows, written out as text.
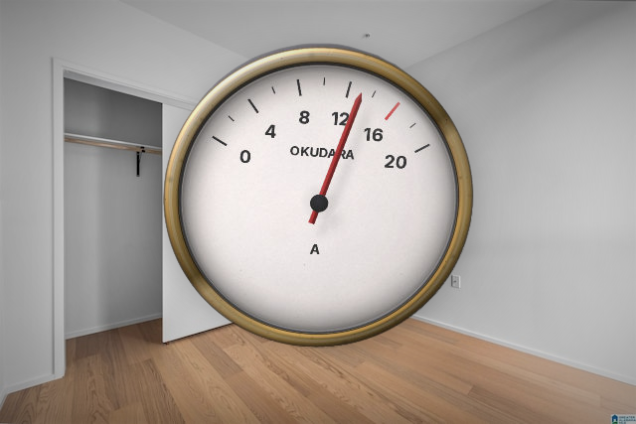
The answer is 13 A
